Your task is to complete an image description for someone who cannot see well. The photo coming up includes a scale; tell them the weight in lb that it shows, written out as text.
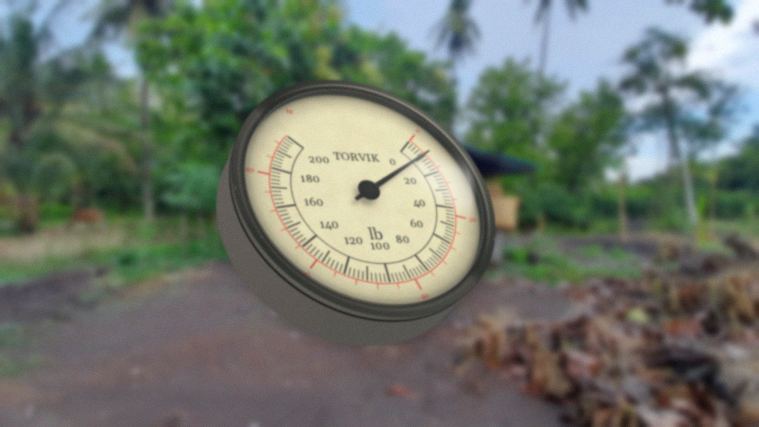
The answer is 10 lb
